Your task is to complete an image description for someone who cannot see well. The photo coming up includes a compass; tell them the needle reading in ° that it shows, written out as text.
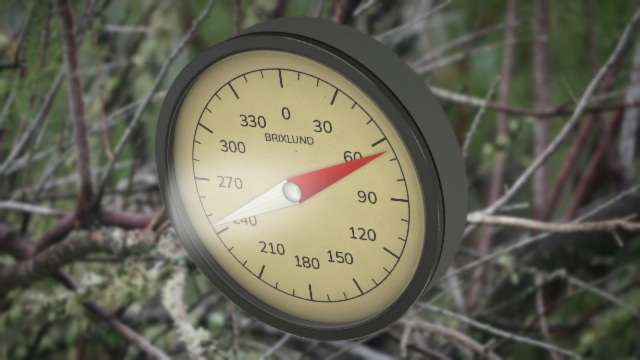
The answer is 65 °
